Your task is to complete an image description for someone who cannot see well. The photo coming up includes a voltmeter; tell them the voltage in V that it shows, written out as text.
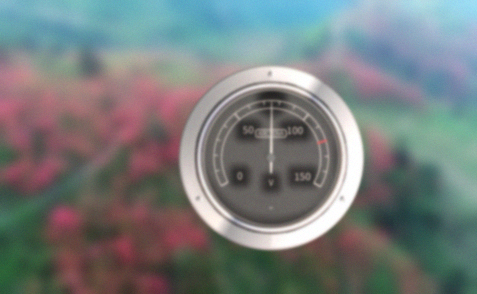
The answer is 75 V
